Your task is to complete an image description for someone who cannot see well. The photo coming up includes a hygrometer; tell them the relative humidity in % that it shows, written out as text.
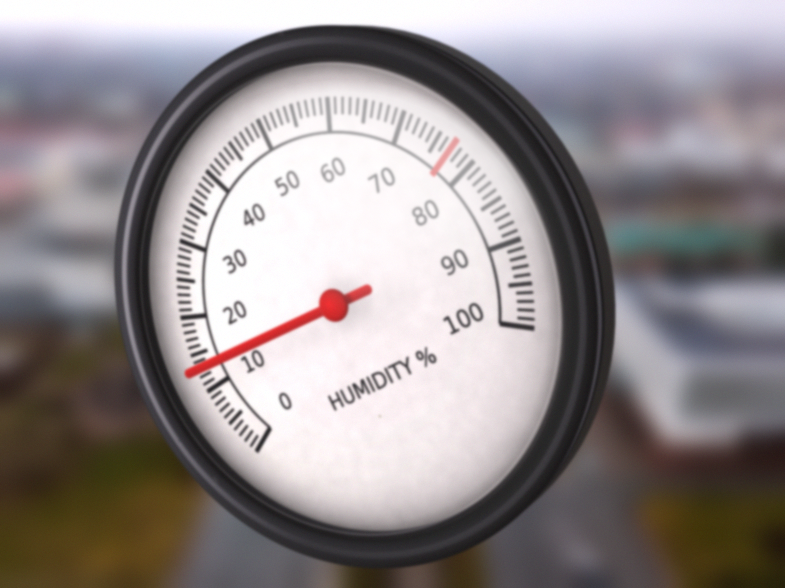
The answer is 13 %
